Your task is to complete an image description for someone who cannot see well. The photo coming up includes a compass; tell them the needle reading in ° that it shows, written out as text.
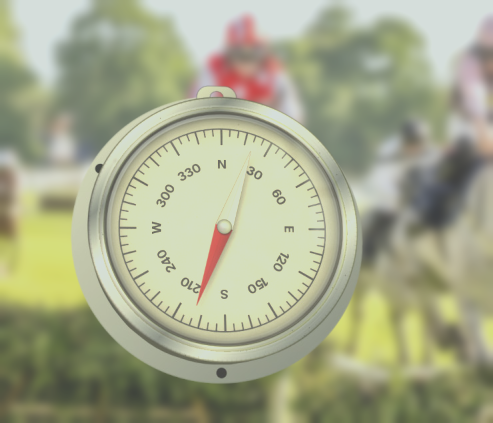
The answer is 200 °
